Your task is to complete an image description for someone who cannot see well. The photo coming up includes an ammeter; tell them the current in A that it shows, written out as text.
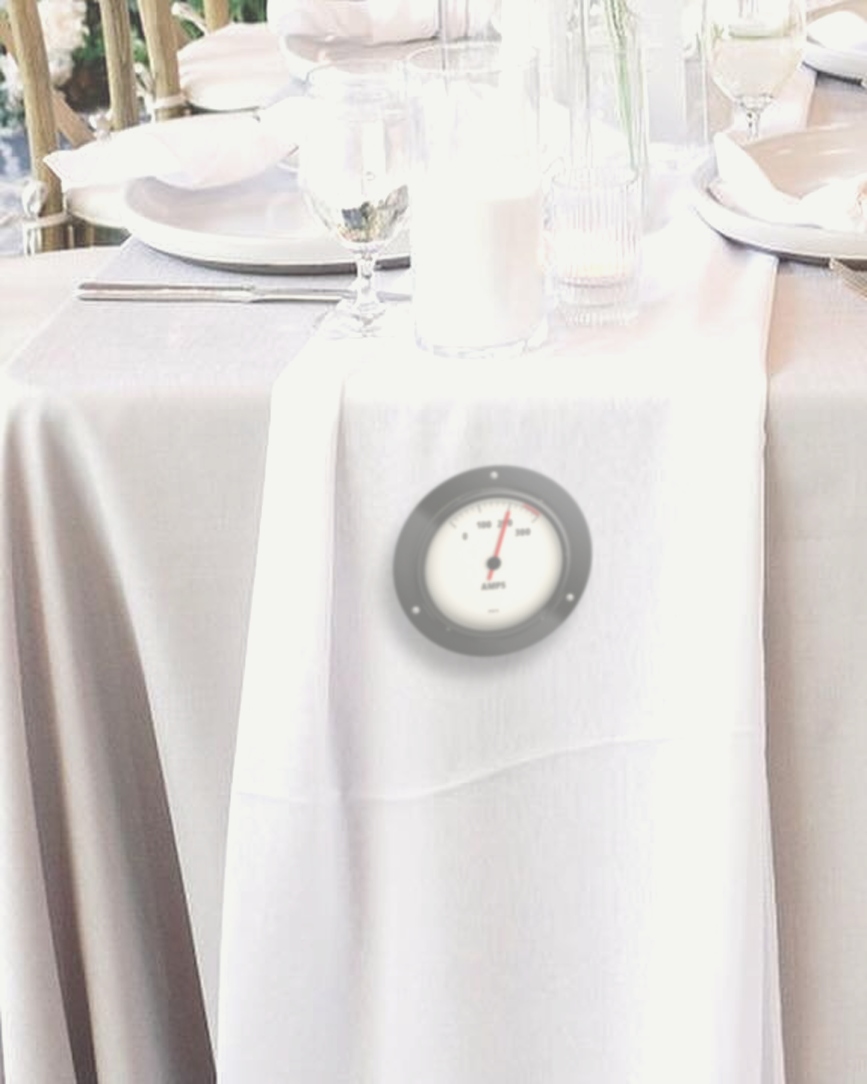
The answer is 200 A
